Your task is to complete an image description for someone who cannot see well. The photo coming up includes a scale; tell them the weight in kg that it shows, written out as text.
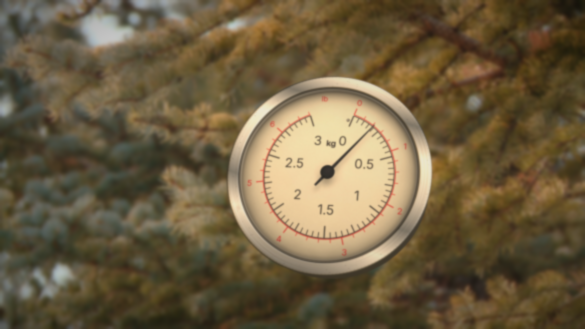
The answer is 0.2 kg
